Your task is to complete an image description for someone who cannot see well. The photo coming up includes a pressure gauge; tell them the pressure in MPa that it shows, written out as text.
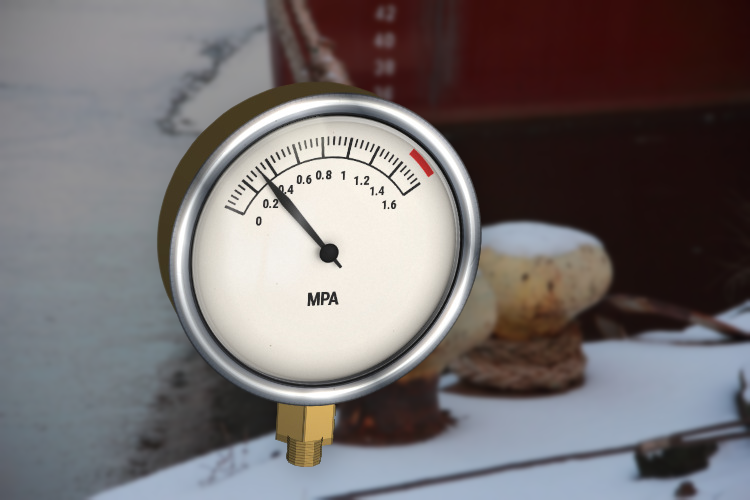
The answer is 0.32 MPa
